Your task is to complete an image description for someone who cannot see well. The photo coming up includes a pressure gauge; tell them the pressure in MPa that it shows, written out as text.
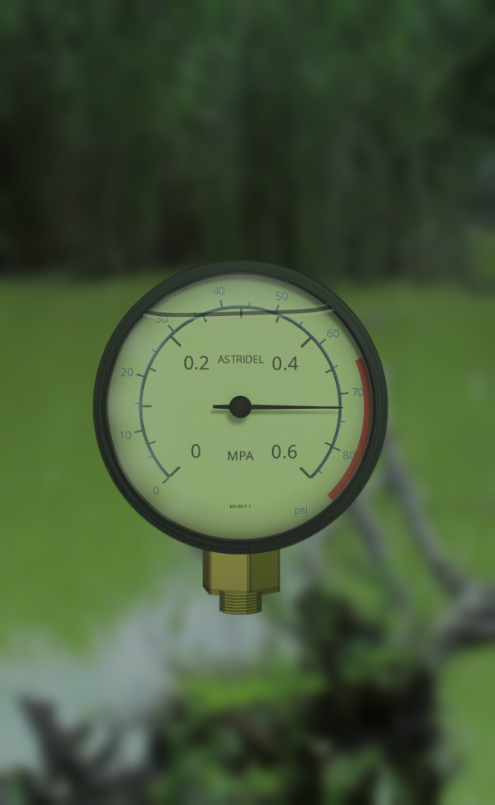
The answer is 0.5 MPa
